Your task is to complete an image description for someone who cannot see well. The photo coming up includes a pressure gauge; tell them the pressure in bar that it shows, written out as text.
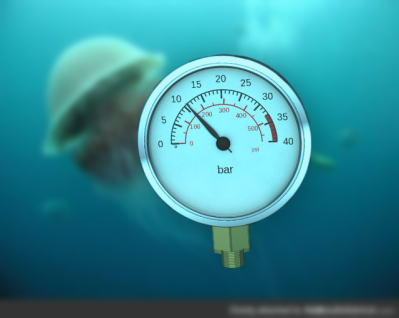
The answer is 11 bar
